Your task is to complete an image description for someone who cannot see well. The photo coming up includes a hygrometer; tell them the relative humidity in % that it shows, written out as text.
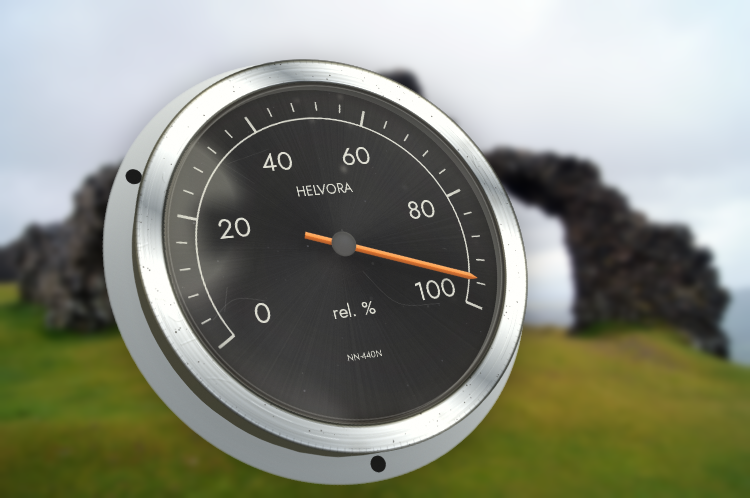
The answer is 96 %
